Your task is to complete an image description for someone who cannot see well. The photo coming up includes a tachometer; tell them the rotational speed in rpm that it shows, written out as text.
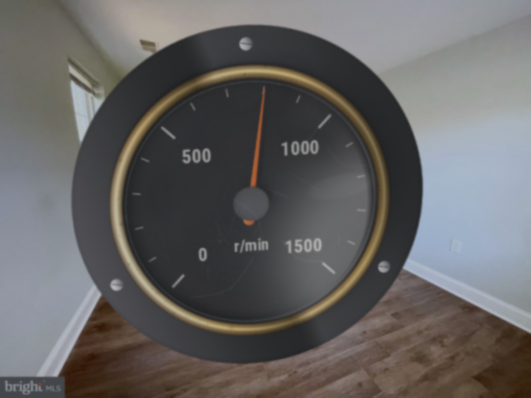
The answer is 800 rpm
